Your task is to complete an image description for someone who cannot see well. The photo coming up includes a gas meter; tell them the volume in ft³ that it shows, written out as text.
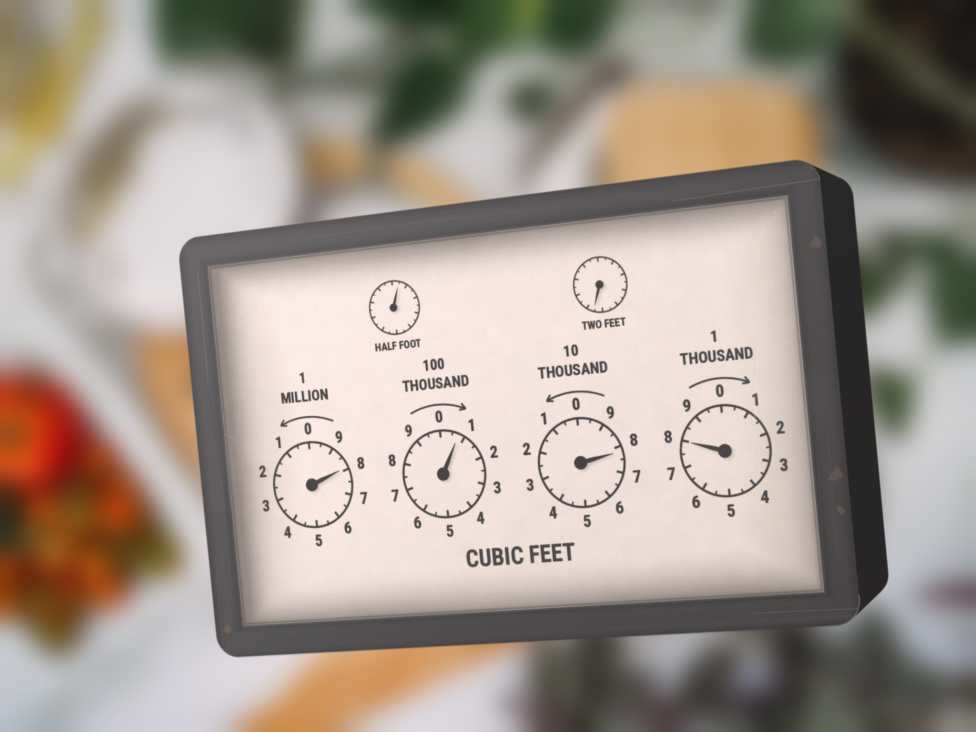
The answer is 807800 ft³
